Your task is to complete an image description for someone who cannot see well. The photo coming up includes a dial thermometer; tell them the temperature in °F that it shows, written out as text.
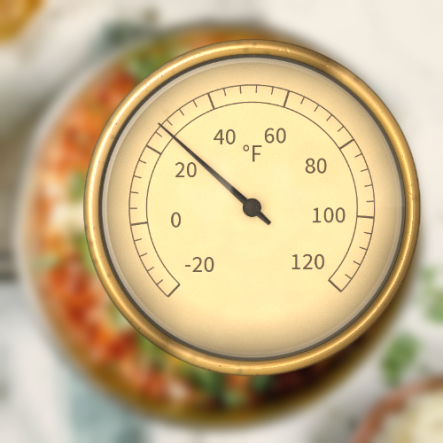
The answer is 26 °F
